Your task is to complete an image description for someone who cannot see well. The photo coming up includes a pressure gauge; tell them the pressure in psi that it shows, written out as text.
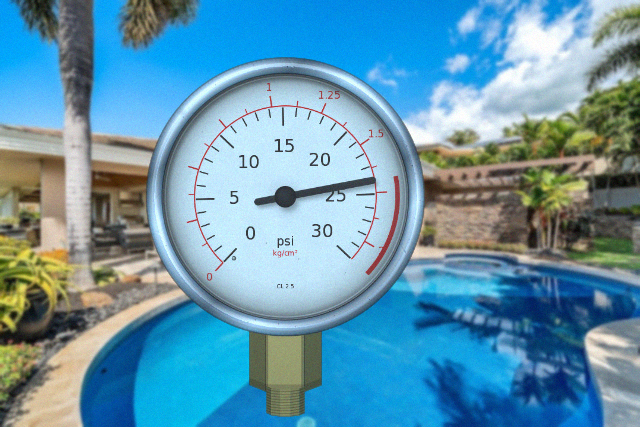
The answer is 24 psi
